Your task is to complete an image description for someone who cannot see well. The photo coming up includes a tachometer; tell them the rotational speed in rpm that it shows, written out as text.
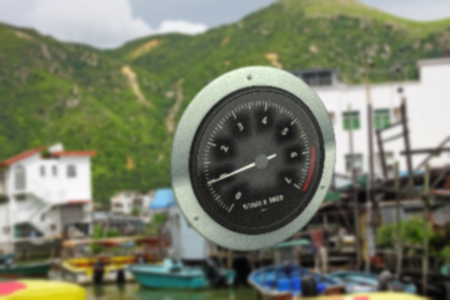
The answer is 1000 rpm
